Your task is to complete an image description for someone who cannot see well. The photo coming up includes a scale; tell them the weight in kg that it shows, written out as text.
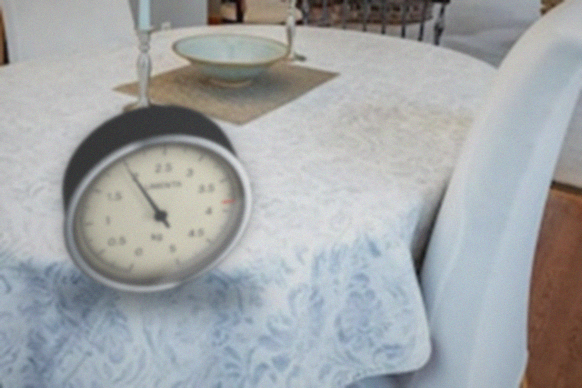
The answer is 2 kg
